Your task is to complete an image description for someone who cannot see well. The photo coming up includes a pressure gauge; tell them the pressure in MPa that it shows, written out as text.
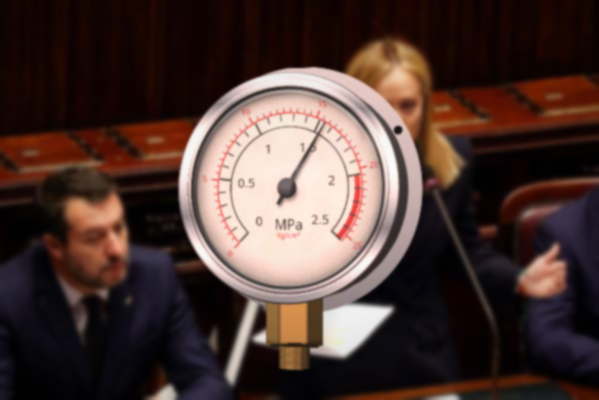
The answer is 1.55 MPa
